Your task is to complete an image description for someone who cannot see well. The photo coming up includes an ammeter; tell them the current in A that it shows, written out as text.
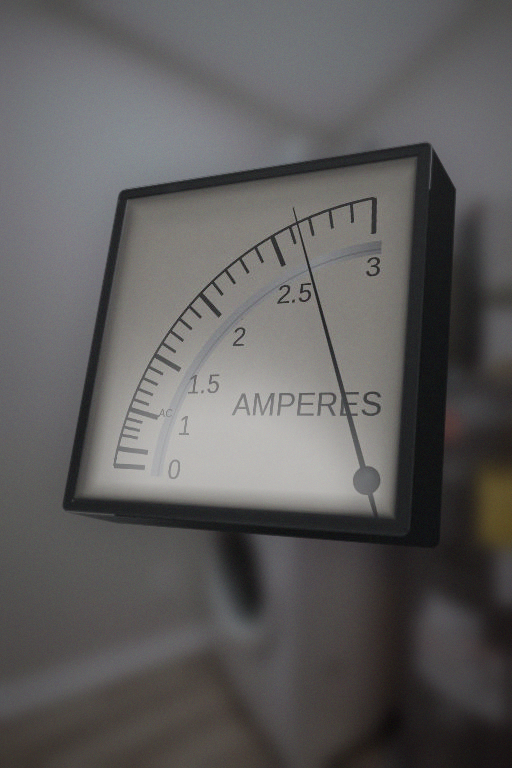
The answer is 2.65 A
